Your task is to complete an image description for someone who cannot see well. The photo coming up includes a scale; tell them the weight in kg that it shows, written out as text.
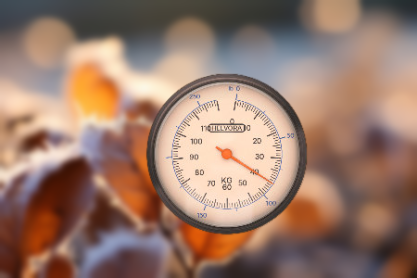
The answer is 40 kg
